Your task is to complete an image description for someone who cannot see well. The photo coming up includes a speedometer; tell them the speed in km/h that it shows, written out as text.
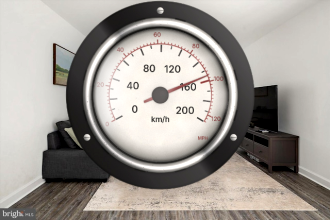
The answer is 155 km/h
